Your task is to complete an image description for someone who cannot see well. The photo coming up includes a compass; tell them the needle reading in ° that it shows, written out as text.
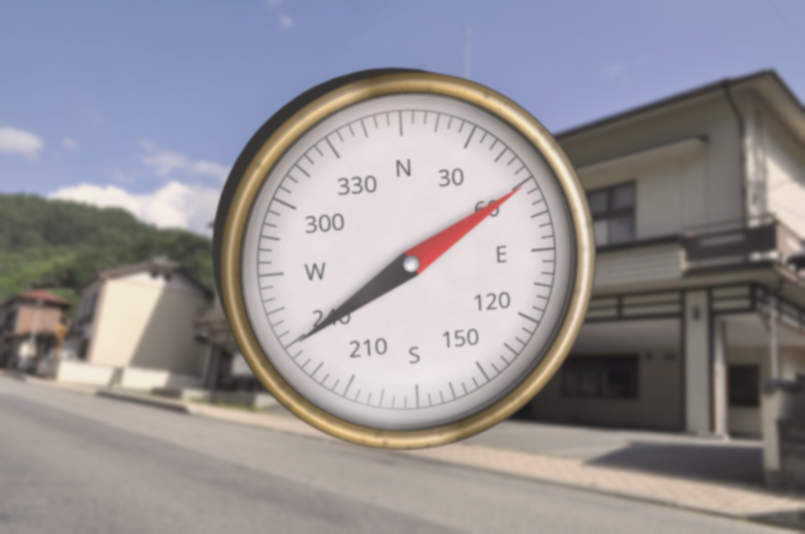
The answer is 60 °
